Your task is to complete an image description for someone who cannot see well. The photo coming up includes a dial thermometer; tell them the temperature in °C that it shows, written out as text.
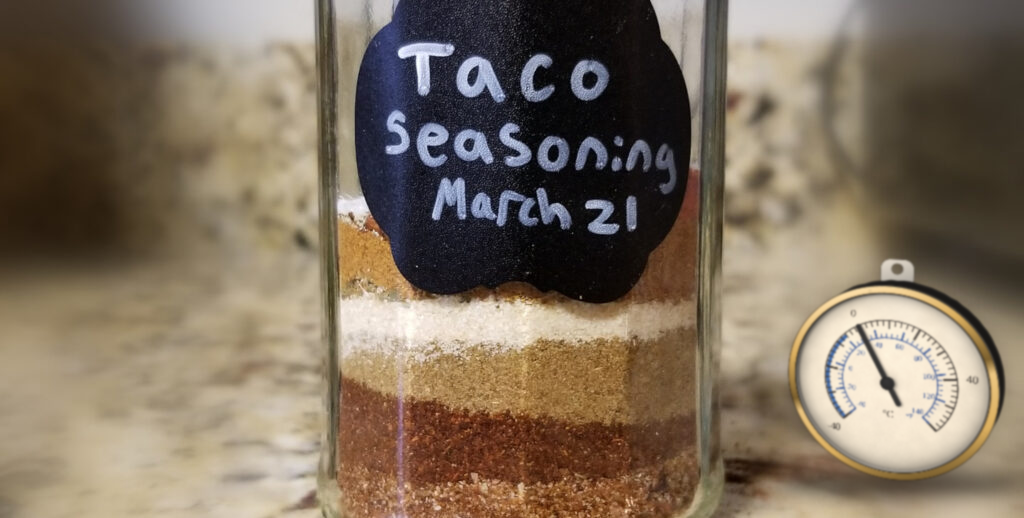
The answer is 0 °C
